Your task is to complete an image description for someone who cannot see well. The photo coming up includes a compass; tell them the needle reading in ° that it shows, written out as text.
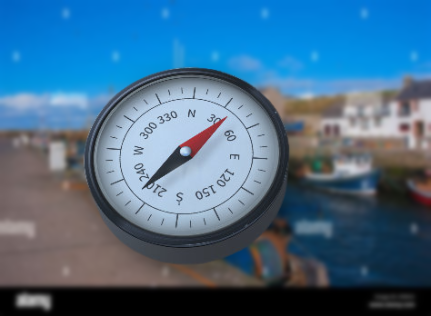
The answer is 40 °
